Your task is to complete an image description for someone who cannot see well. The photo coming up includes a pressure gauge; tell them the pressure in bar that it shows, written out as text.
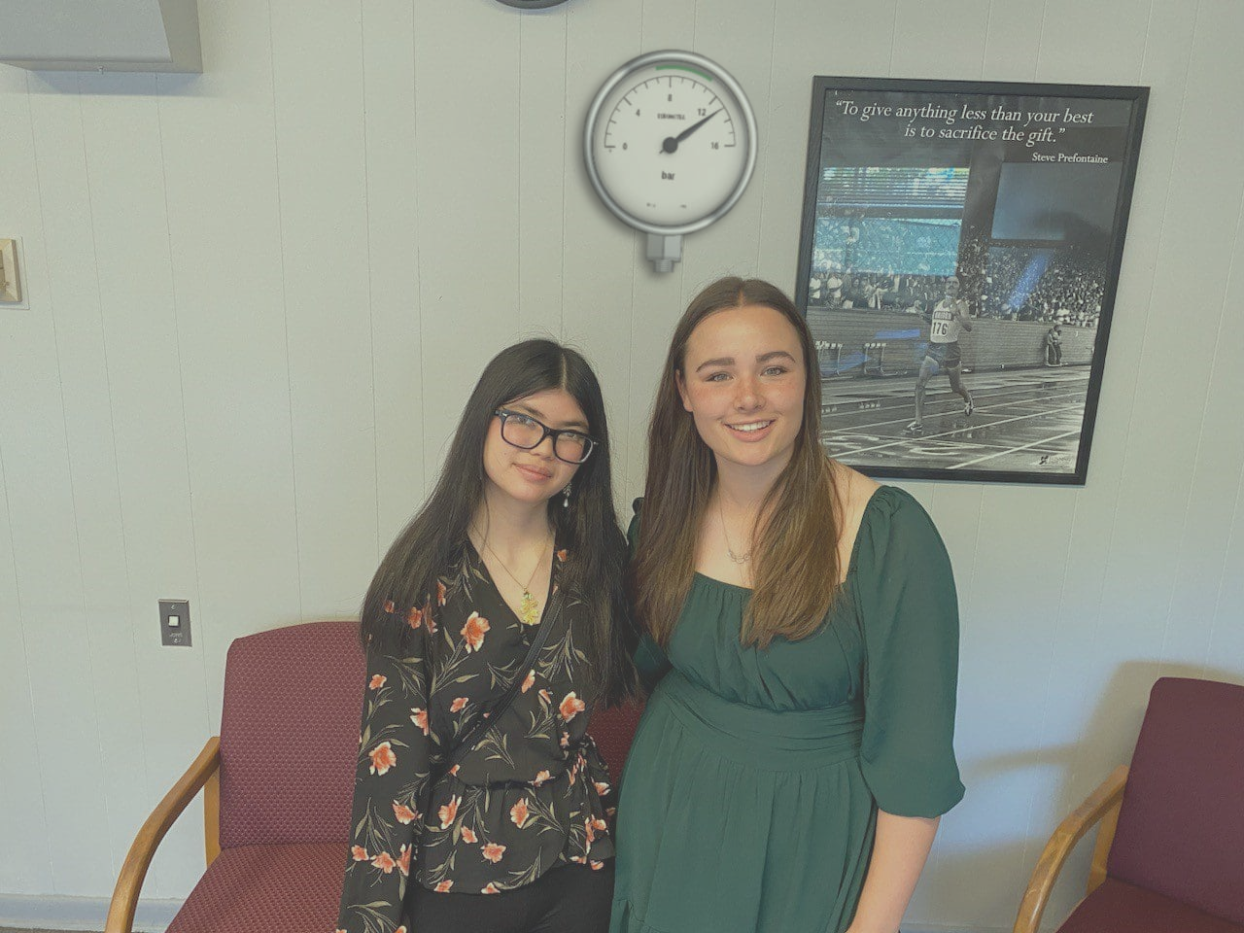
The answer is 13 bar
